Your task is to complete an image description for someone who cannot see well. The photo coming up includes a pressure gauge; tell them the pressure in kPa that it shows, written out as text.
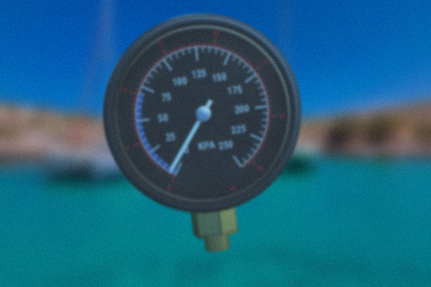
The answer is 5 kPa
